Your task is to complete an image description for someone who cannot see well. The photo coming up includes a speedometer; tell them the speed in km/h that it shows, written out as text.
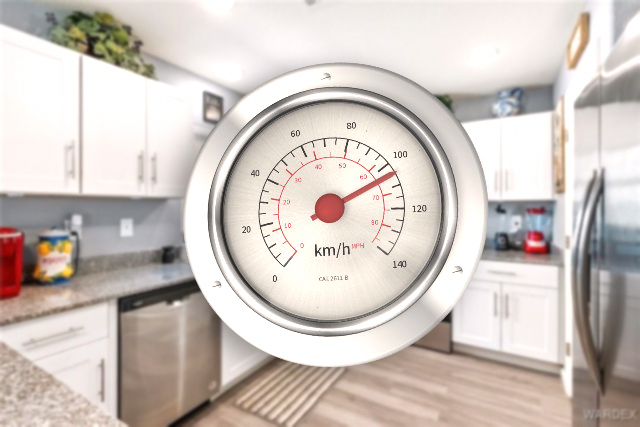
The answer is 105 km/h
